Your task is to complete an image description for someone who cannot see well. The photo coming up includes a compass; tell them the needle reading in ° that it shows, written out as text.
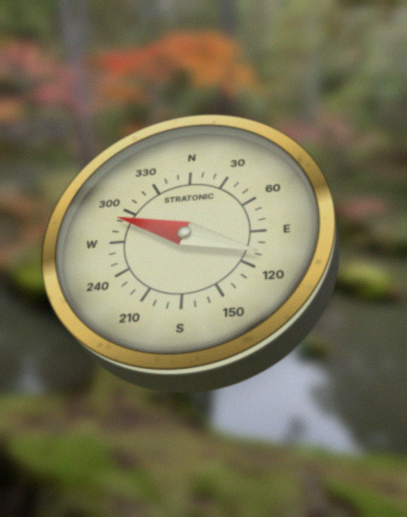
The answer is 290 °
